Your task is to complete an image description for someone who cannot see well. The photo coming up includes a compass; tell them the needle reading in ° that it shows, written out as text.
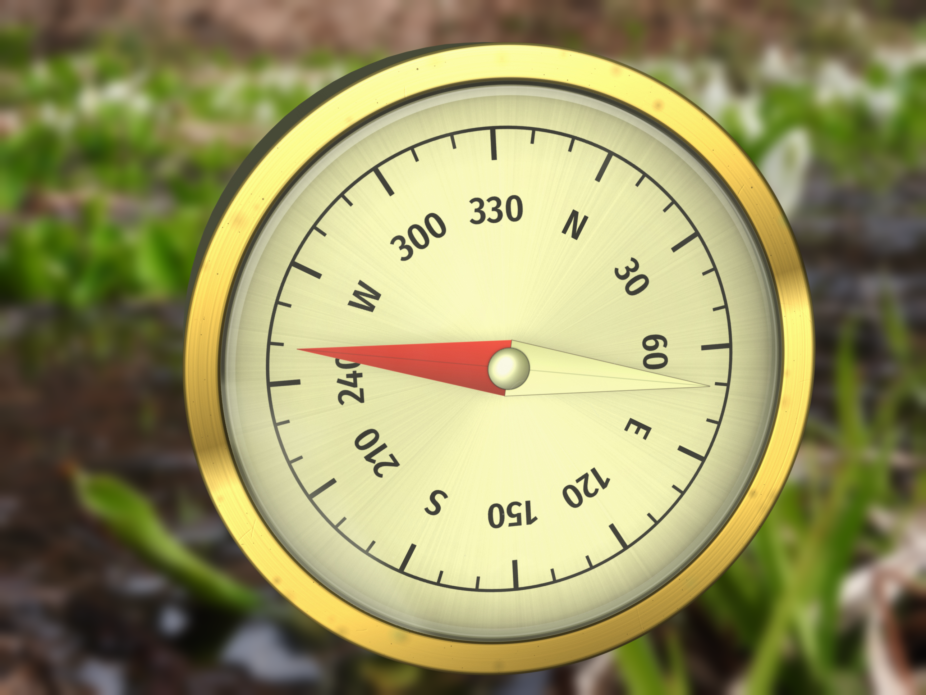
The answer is 250 °
